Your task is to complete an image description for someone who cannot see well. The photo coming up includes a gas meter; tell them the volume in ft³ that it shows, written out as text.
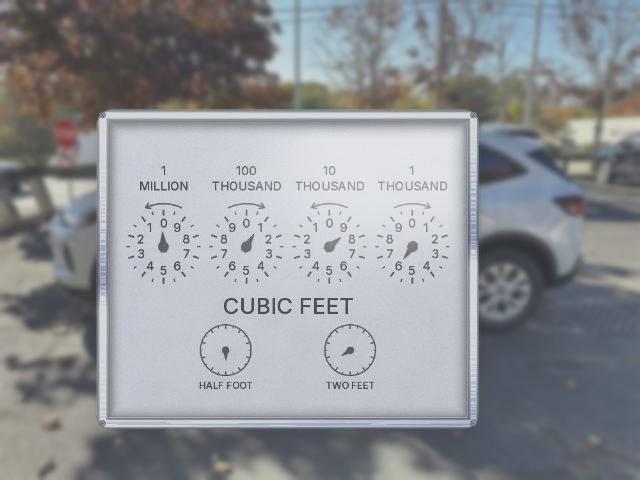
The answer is 8600 ft³
